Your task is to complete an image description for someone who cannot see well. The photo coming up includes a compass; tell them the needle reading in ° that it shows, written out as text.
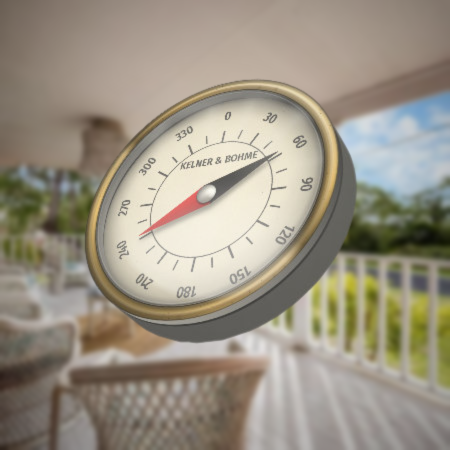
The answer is 240 °
